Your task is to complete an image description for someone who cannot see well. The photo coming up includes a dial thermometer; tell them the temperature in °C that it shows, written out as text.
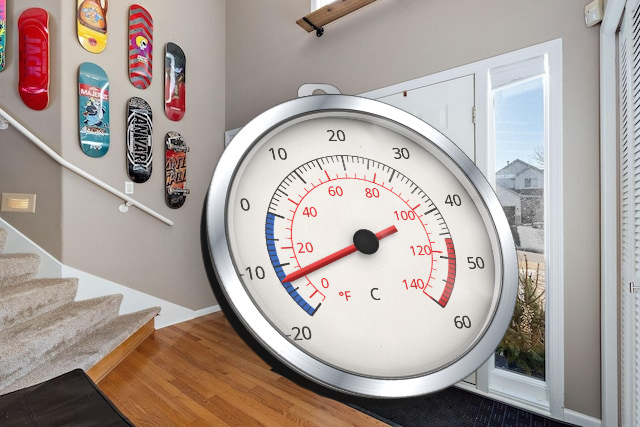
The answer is -13 °C
